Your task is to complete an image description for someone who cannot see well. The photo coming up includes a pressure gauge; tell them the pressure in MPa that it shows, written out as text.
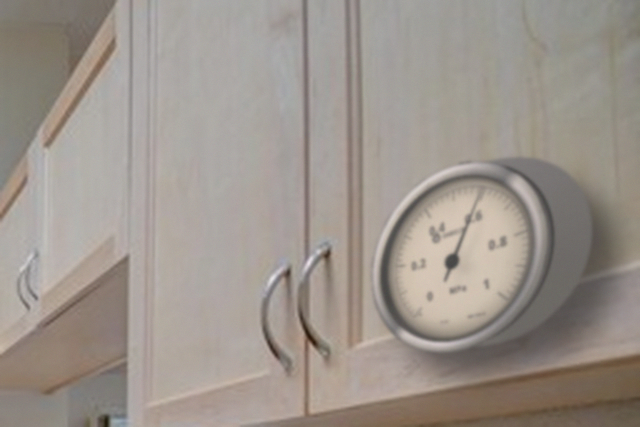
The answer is 0.6 MPa
